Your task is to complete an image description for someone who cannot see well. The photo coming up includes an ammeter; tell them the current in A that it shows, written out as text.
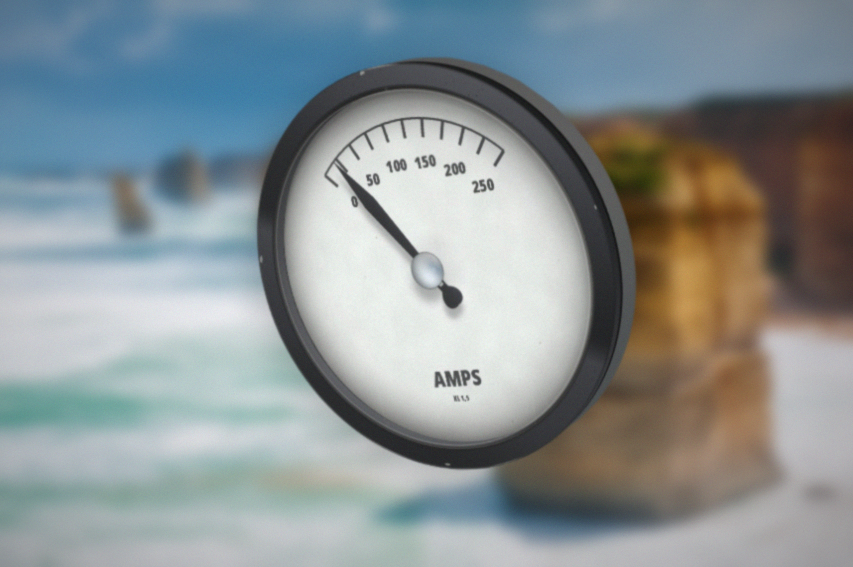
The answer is 25 A
